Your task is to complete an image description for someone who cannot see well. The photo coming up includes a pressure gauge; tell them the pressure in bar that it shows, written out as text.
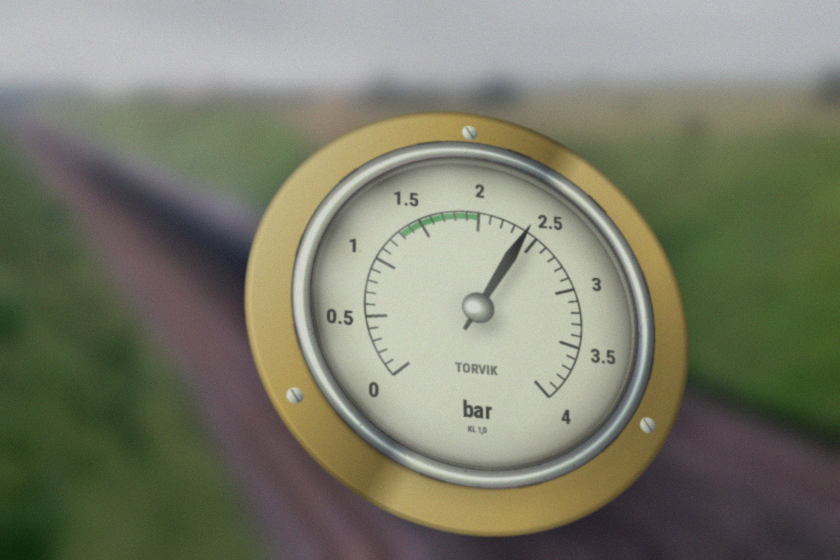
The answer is 2.4 bar
